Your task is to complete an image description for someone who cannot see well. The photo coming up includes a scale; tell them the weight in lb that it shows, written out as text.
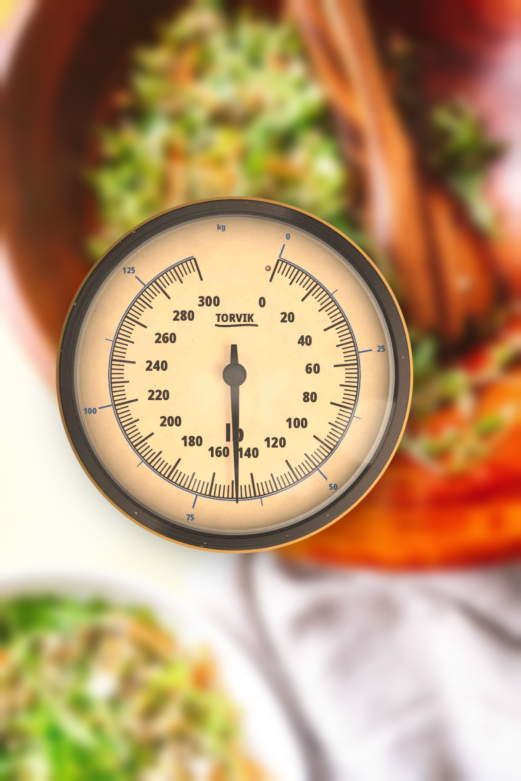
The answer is 148 lb
